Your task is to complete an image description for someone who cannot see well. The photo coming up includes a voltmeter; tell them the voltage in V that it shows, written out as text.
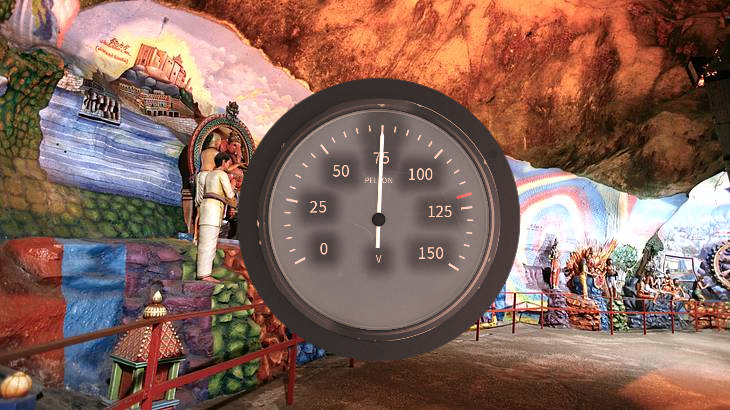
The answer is 75 V
